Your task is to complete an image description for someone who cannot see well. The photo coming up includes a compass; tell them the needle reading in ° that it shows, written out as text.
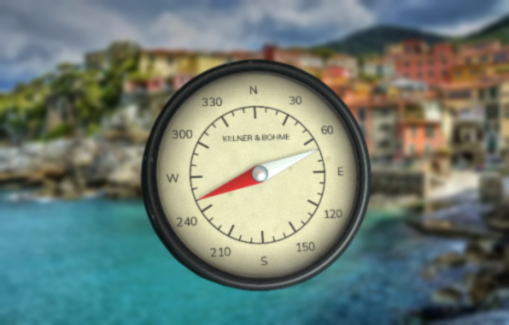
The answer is 250 °
